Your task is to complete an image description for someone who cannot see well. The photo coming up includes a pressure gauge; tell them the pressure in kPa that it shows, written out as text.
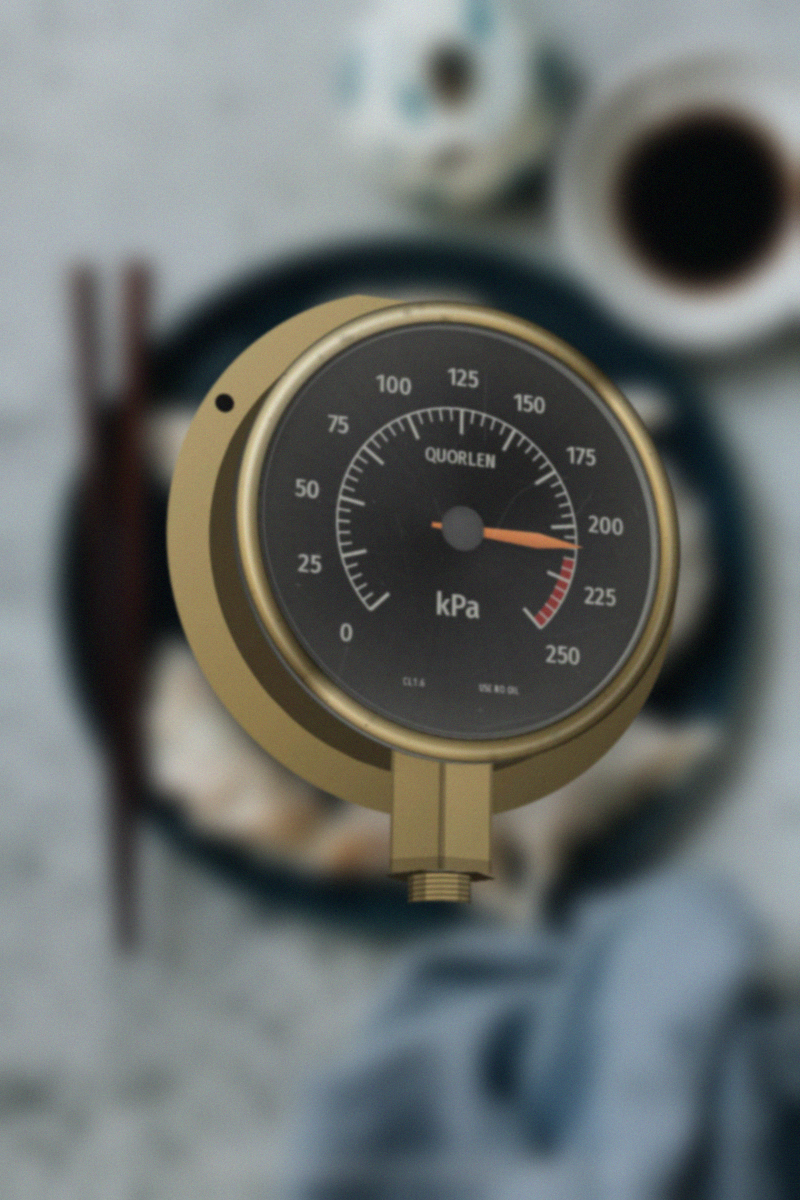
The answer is 210 kPa
